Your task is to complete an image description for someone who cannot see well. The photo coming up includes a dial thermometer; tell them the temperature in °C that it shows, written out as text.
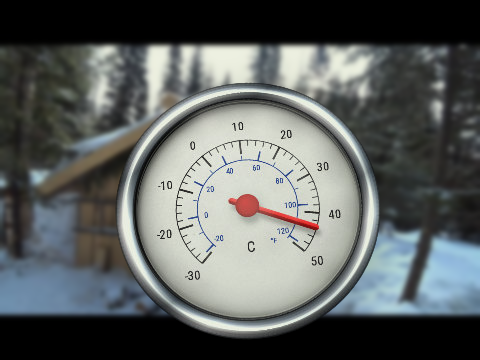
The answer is 44 °C
